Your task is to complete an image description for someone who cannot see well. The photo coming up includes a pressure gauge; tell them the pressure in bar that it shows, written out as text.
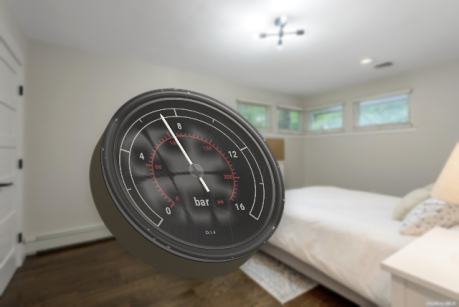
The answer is 7 bar
